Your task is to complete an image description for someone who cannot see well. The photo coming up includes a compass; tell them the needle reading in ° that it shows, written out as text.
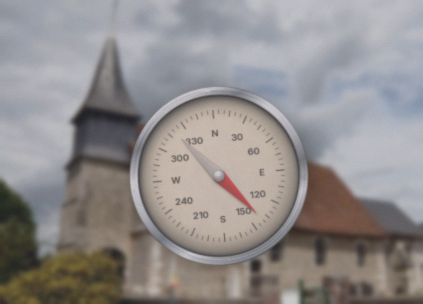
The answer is 140 °
